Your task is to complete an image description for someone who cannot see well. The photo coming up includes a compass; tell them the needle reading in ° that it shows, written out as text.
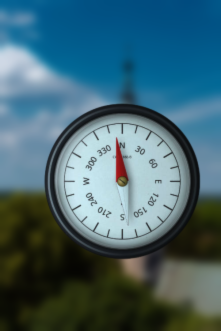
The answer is 352.5 °
